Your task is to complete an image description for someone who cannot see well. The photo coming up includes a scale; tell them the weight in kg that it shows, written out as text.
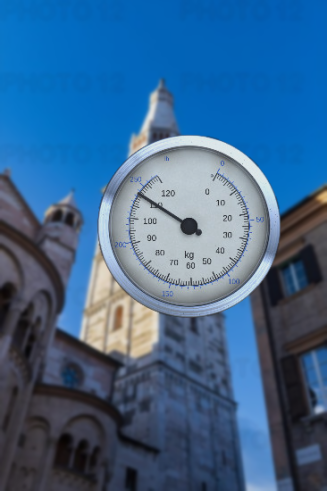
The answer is 110 kg
